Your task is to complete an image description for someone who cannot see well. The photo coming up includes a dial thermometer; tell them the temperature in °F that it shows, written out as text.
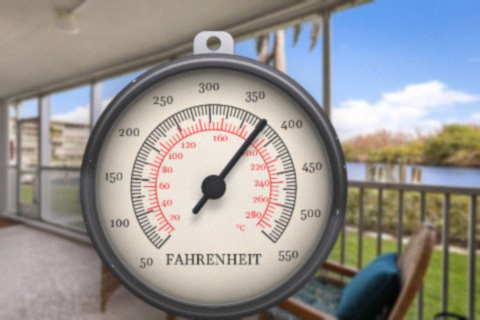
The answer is 375 °F
